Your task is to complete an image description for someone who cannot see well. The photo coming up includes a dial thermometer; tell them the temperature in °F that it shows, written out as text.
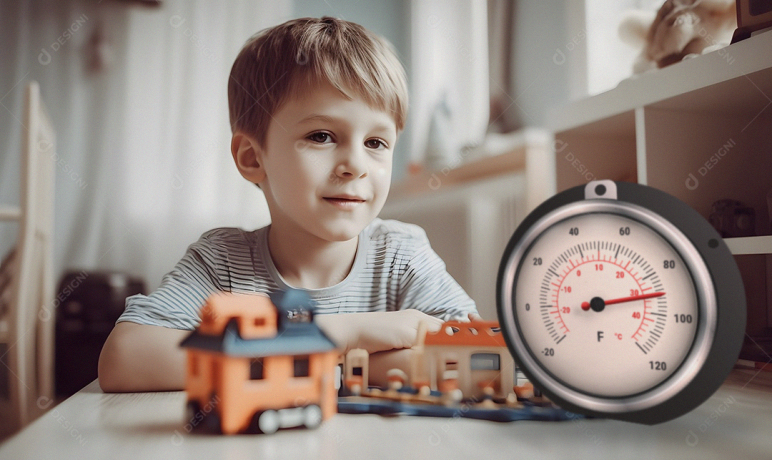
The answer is 90 °F
